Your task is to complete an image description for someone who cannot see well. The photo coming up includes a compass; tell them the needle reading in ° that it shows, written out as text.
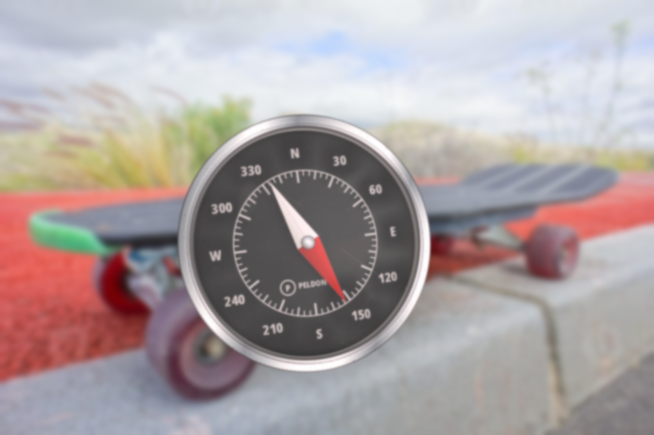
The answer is 155 °
